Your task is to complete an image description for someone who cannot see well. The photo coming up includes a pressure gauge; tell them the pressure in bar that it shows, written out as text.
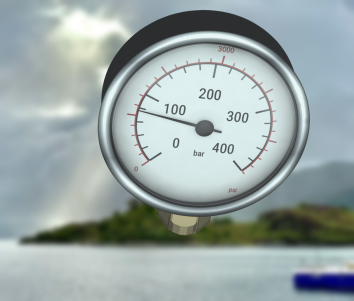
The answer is 80 bar
